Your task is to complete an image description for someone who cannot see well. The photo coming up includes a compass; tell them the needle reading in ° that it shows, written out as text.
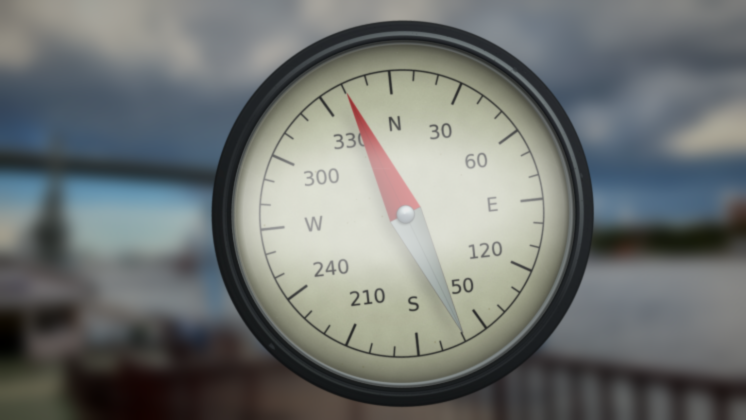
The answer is 340 °
